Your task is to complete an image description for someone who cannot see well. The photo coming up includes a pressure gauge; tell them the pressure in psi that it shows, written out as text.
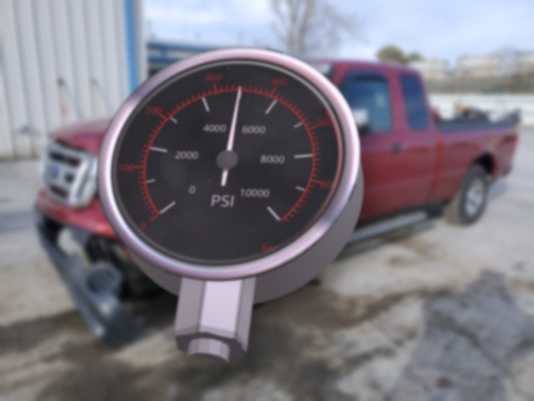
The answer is 5000 psi
